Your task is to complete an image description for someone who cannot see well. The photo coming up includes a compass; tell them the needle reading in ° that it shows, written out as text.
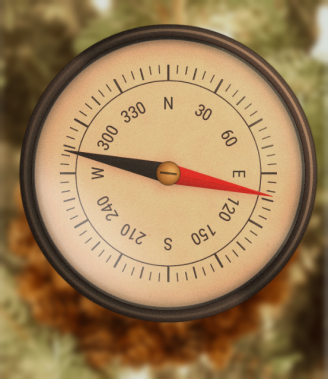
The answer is 102.5 °
